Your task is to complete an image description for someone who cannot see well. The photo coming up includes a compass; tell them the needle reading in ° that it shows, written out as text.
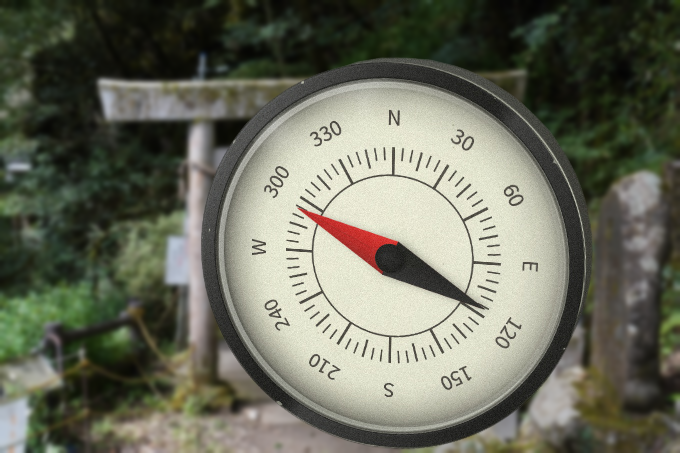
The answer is 295 °
